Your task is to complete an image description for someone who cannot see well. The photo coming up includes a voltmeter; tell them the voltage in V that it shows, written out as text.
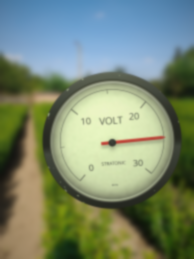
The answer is 25 V
